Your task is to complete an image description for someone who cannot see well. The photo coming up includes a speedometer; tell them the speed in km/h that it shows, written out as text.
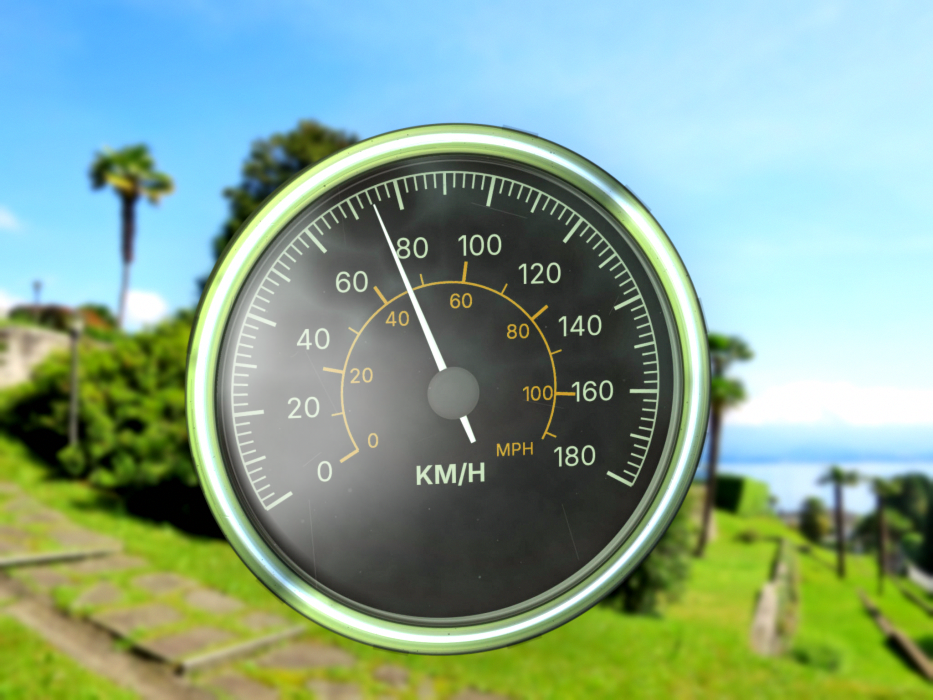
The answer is 74 km/h
